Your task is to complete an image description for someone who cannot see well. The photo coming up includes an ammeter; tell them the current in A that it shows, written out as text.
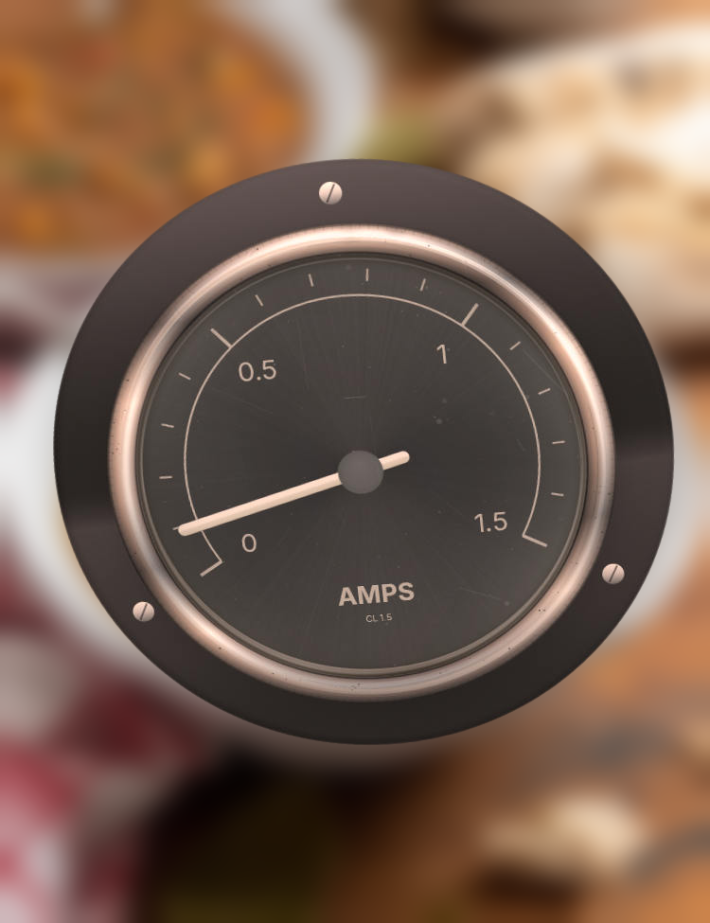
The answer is 0.1 A
